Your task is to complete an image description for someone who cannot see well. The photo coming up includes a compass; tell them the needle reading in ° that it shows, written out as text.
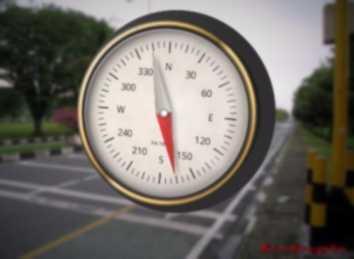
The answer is 165 °
